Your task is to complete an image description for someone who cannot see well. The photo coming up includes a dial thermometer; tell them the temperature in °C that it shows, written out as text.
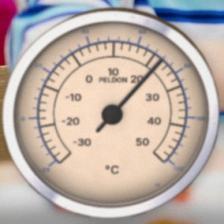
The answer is 22 °C
